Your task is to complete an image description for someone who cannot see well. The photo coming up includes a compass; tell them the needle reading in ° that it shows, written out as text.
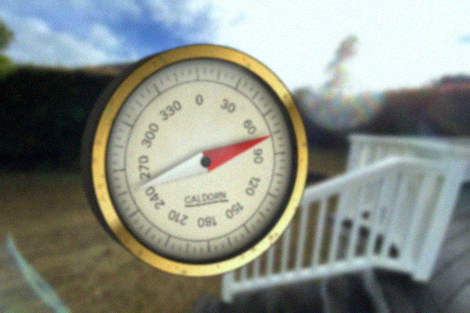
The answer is 75 °
